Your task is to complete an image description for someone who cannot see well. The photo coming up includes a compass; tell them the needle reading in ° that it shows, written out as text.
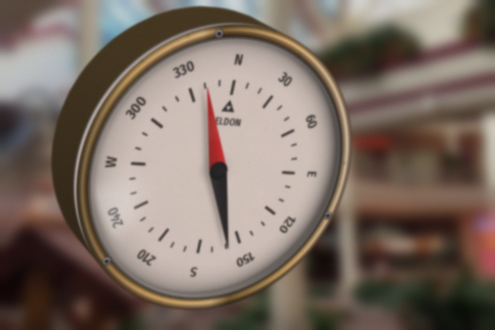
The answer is 340 °
